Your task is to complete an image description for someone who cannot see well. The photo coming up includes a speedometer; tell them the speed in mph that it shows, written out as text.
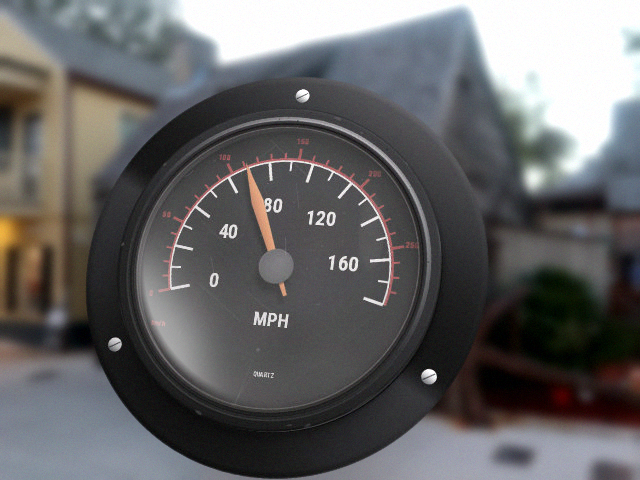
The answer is 70 mph
